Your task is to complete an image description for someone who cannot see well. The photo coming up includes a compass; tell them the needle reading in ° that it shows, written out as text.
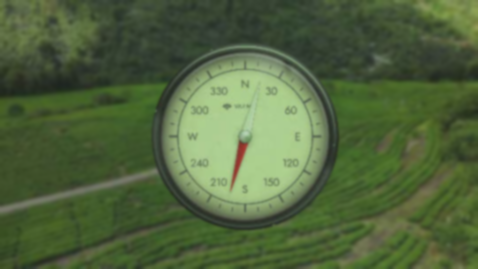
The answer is 195 °
